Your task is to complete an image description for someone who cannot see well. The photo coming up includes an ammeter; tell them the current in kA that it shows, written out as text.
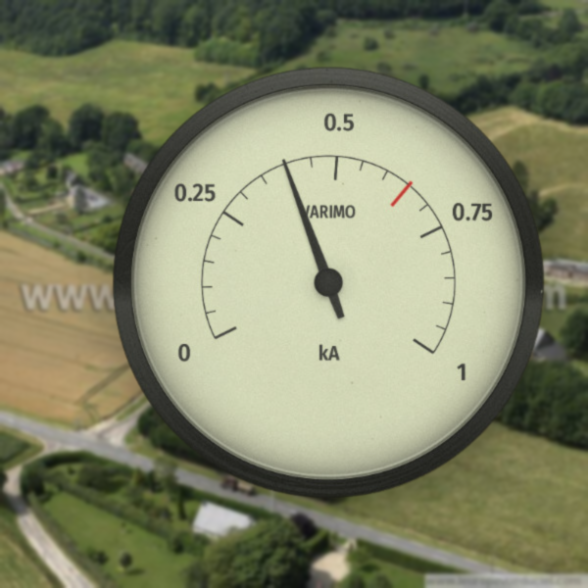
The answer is 0.4 kA
